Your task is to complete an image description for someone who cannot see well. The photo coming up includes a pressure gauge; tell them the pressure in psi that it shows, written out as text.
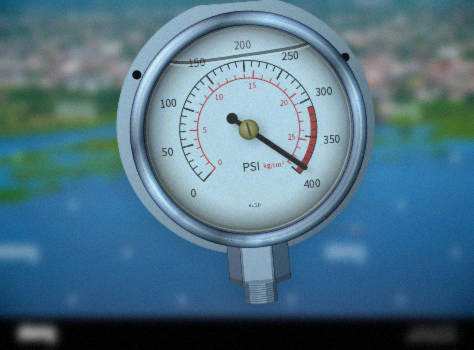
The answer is 390 psi
